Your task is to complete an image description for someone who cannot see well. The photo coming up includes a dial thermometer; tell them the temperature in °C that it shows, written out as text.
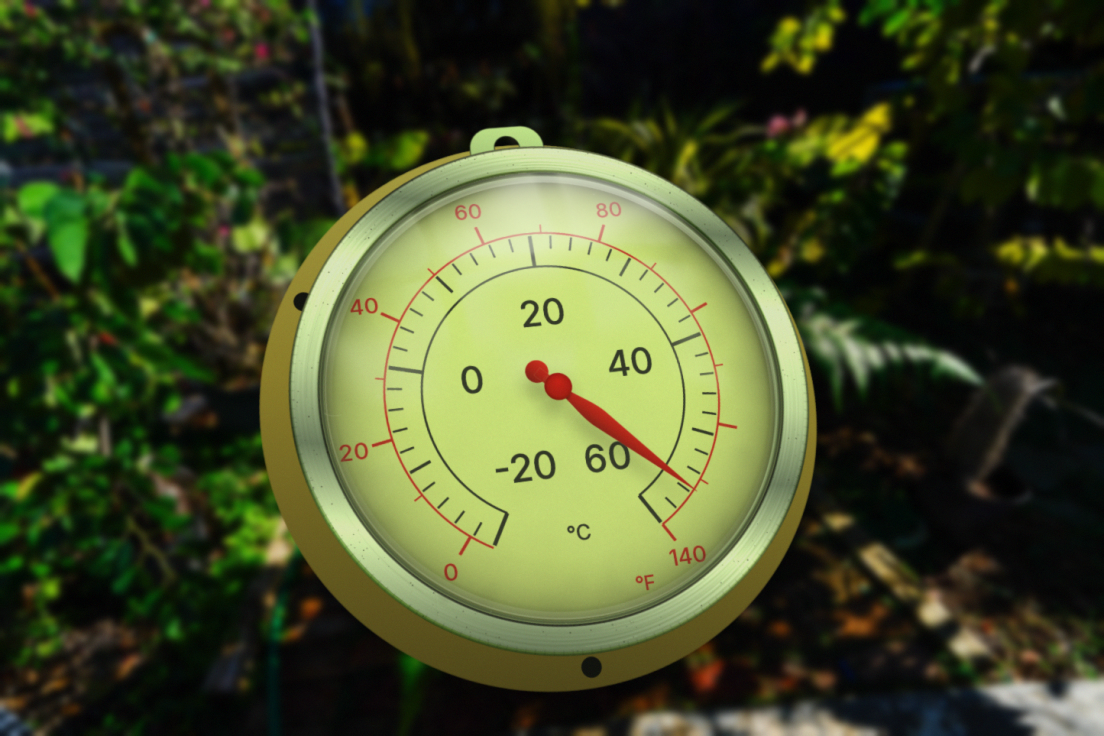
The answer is 56 °C
